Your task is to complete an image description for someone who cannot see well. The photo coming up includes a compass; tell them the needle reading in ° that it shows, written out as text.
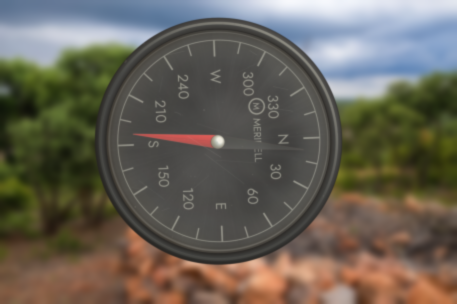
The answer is 187.5 °
